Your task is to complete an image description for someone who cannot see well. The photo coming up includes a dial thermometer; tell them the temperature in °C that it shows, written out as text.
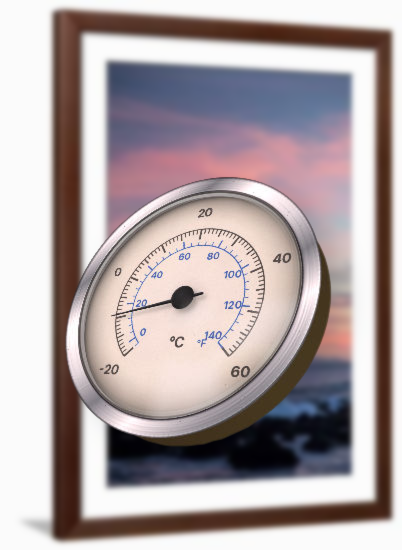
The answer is -10 °C
